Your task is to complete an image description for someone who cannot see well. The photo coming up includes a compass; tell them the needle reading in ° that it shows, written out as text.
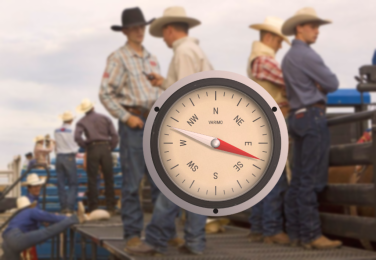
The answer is 110 °
